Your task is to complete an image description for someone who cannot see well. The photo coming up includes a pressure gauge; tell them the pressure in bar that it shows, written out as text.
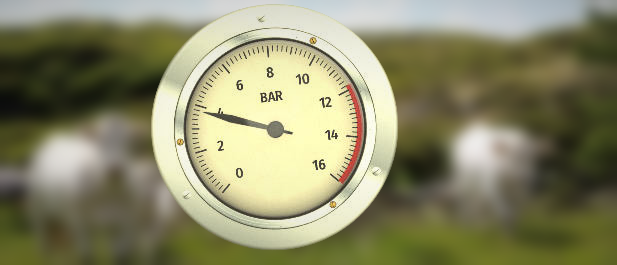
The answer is 3.8 bar
